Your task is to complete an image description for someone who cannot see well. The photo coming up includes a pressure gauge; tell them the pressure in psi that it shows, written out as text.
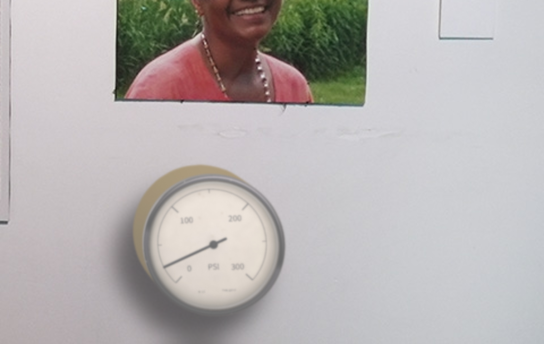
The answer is 25 psi
